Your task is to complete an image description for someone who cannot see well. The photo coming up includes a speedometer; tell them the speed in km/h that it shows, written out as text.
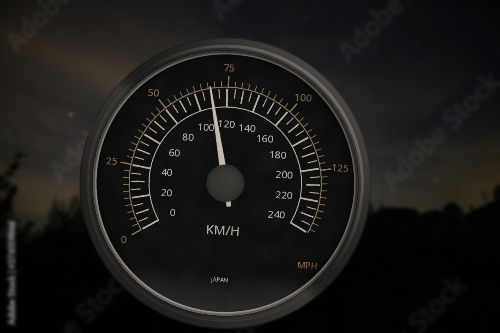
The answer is 110 km/h
